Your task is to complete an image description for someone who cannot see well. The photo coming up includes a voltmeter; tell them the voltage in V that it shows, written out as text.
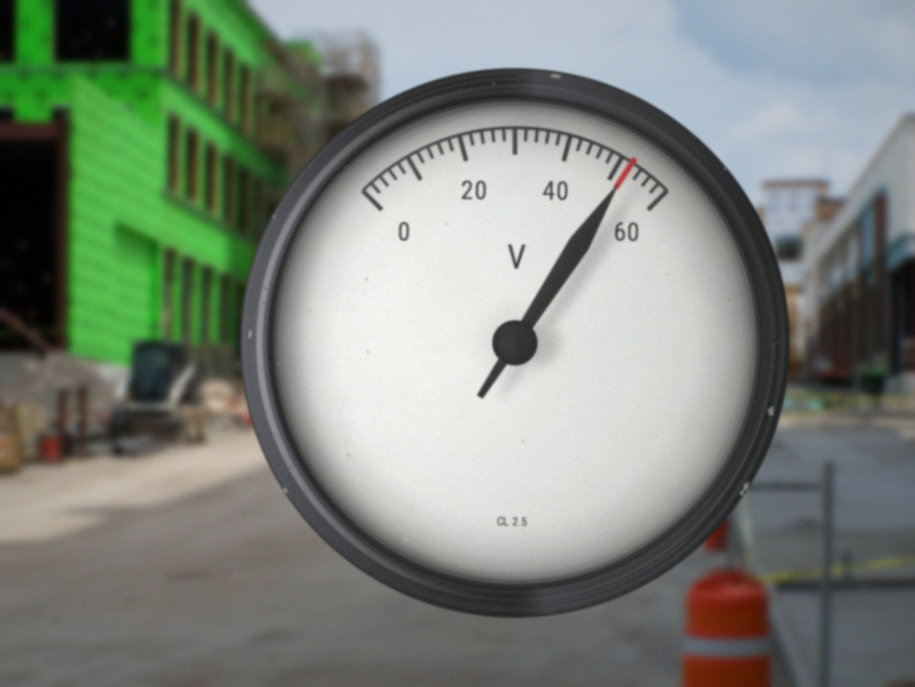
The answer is 52 V
